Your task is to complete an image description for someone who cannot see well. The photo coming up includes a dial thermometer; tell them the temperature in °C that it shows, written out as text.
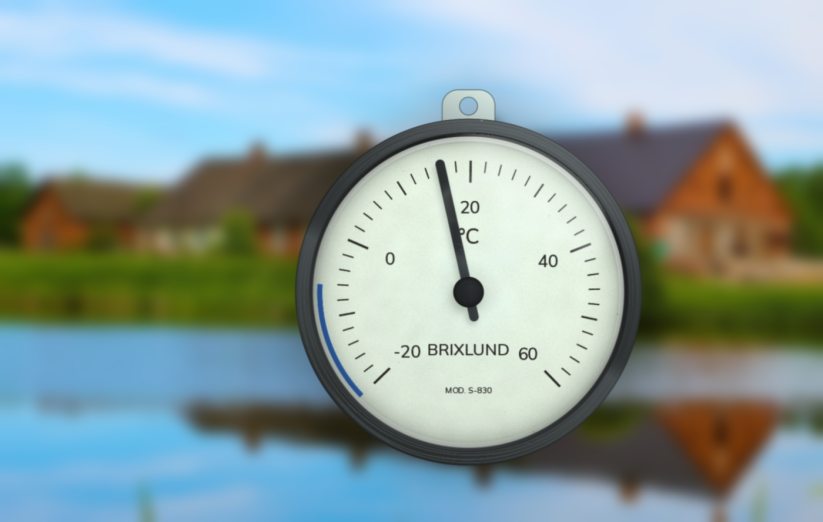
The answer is 16 °C
